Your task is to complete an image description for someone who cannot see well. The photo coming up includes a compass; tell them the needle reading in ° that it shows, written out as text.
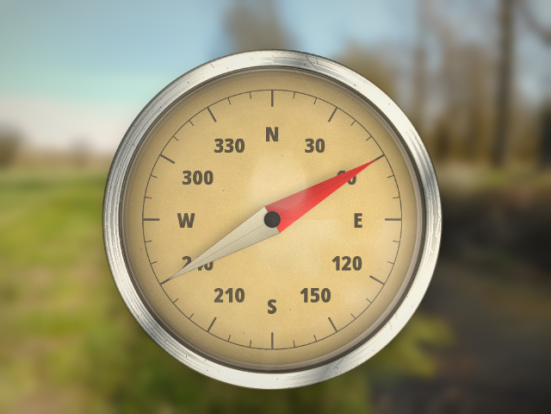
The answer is 60 °
